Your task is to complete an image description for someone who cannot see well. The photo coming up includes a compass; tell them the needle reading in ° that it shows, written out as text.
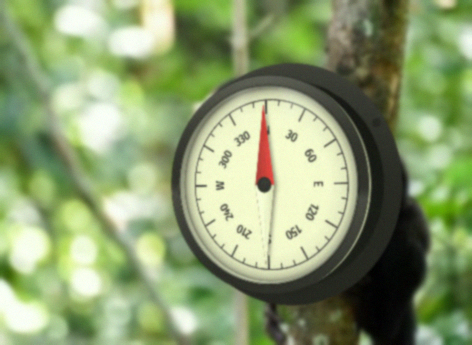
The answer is 0 °
